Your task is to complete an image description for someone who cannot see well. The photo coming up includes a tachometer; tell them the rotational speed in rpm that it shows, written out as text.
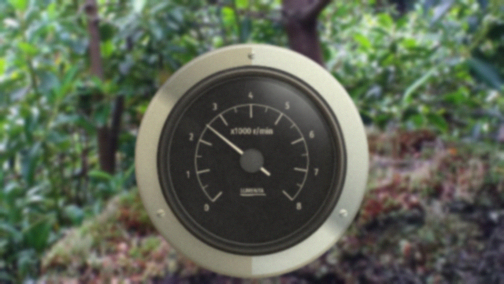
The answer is 2500 rpm
